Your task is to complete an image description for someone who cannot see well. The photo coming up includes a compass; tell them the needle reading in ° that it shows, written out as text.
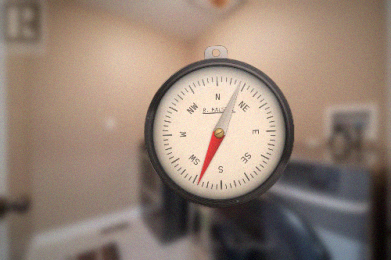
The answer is 205 °
